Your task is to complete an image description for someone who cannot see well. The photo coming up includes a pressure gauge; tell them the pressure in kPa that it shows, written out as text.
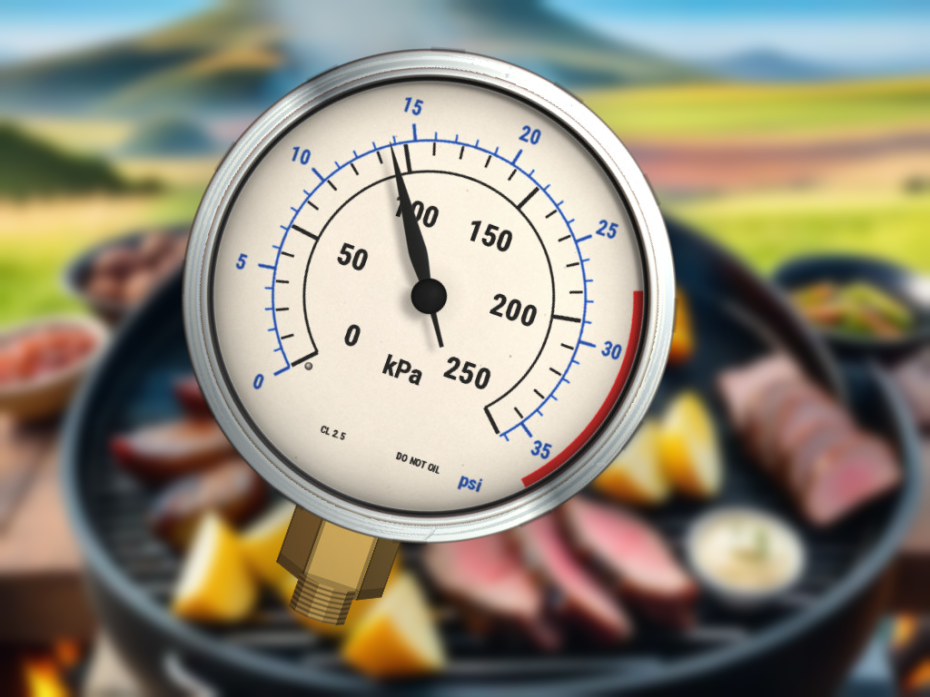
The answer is 95 kPa
